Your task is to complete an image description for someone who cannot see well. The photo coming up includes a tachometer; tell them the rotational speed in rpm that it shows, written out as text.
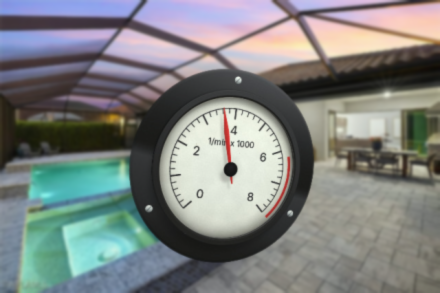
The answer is 3600 rpm
